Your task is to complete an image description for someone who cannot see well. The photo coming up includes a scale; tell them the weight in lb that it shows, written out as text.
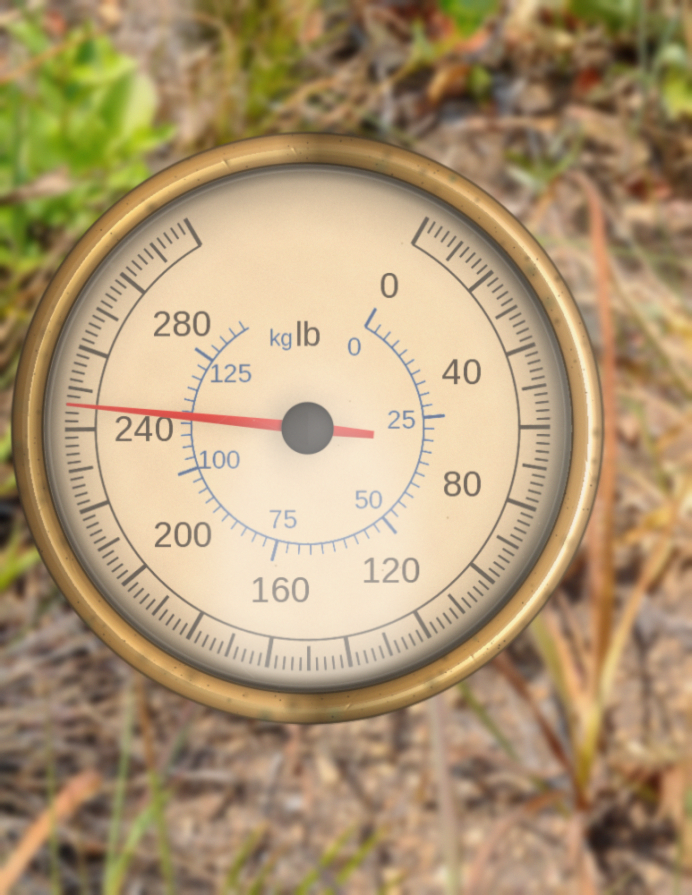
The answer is 246 lb
